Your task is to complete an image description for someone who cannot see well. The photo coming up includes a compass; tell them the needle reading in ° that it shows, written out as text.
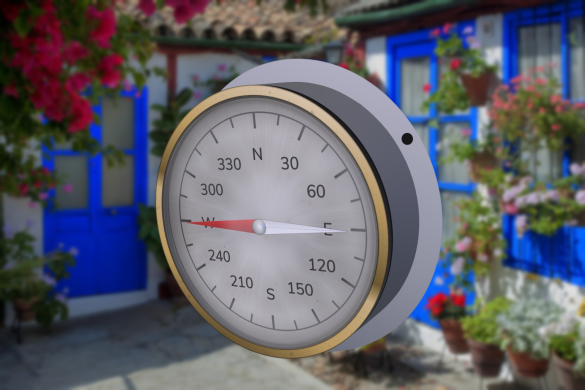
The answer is 270 °
